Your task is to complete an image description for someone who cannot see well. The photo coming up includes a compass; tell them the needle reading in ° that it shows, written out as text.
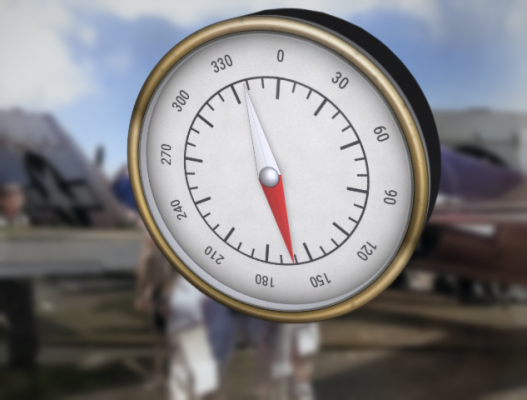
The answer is 160 °
